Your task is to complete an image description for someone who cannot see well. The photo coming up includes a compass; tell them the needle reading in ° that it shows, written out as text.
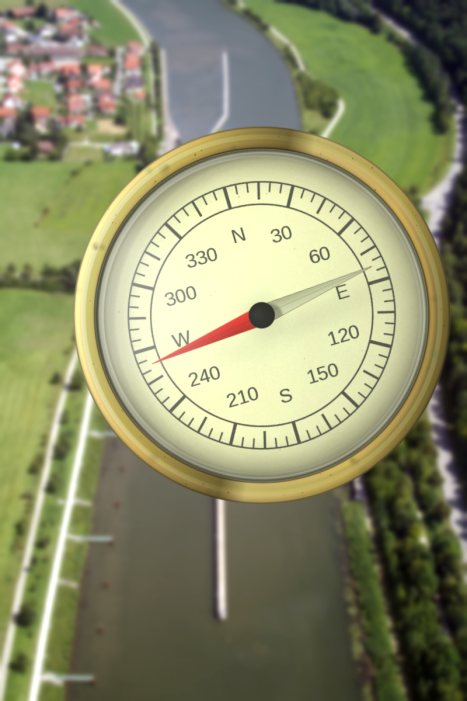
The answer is 262.5 °
